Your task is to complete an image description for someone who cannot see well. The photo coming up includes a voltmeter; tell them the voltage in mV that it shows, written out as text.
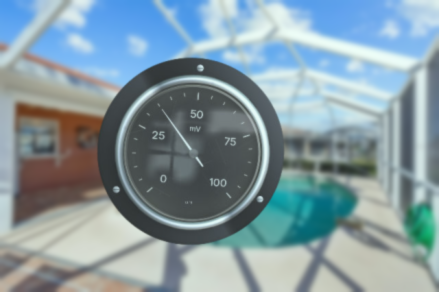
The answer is 35 mV
